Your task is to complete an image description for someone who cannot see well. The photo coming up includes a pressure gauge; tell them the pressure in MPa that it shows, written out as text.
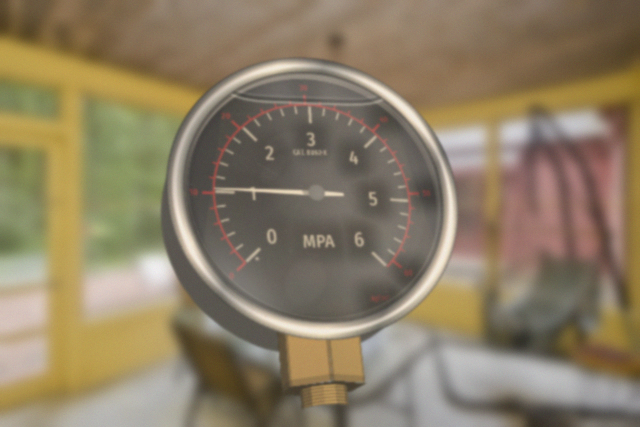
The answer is 1 MPa
